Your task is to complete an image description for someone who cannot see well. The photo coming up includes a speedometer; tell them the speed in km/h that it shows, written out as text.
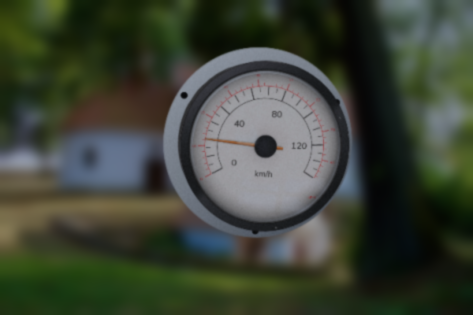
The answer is 20 km/h
